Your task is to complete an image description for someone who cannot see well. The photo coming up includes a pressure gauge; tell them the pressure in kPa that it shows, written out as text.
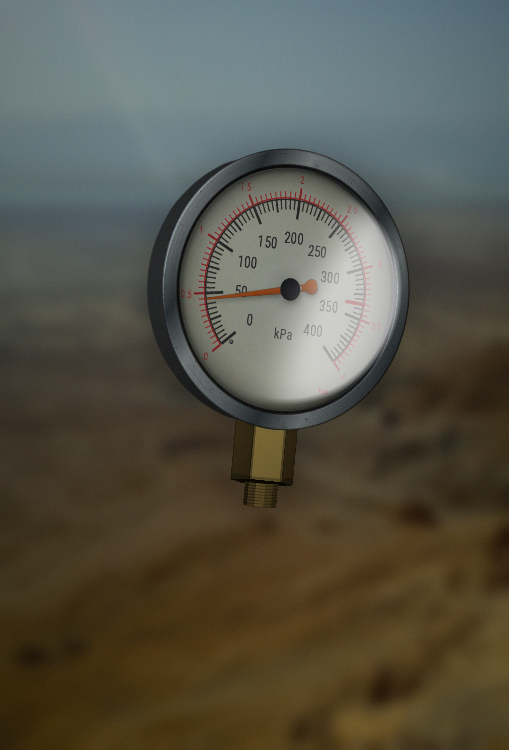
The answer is 45 kPa
